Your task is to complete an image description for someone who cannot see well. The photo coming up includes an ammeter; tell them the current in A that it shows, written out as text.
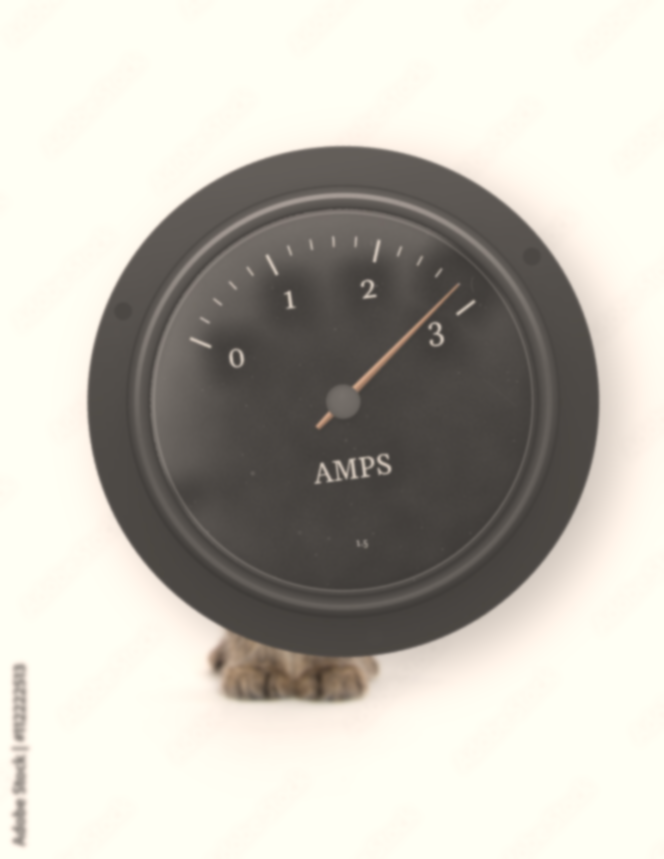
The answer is 2.8 A
